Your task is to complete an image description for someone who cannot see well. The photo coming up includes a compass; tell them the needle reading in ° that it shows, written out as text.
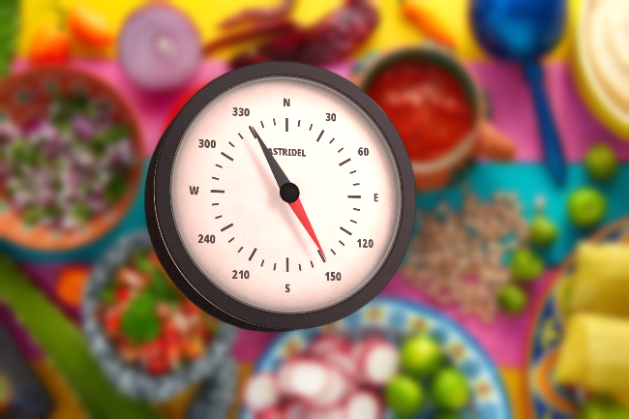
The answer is 150 °
